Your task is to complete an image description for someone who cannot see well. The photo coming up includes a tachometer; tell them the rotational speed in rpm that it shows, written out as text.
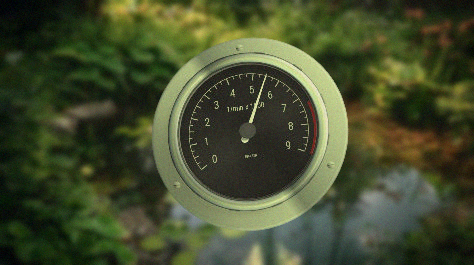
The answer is 5500 rpm
